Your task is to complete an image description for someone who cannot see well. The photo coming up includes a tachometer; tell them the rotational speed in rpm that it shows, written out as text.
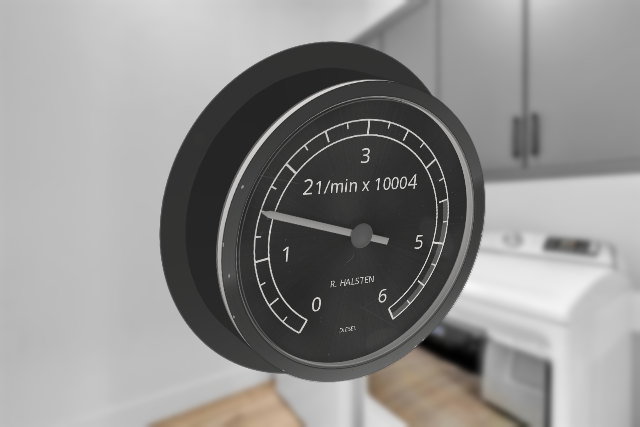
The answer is 1500 rpm
